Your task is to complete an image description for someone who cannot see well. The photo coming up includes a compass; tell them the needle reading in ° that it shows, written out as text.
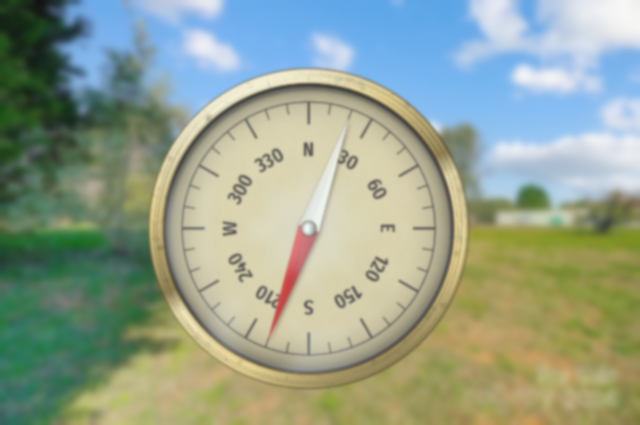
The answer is 200 °
